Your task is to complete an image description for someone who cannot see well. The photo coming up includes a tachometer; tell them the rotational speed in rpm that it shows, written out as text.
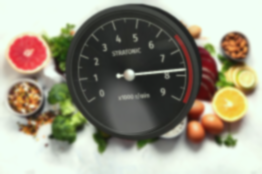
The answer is 7750 rpm
